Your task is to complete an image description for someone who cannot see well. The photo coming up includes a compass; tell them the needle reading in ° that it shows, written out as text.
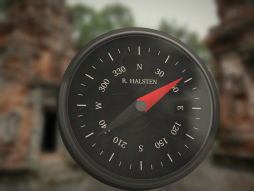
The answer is 55 °
